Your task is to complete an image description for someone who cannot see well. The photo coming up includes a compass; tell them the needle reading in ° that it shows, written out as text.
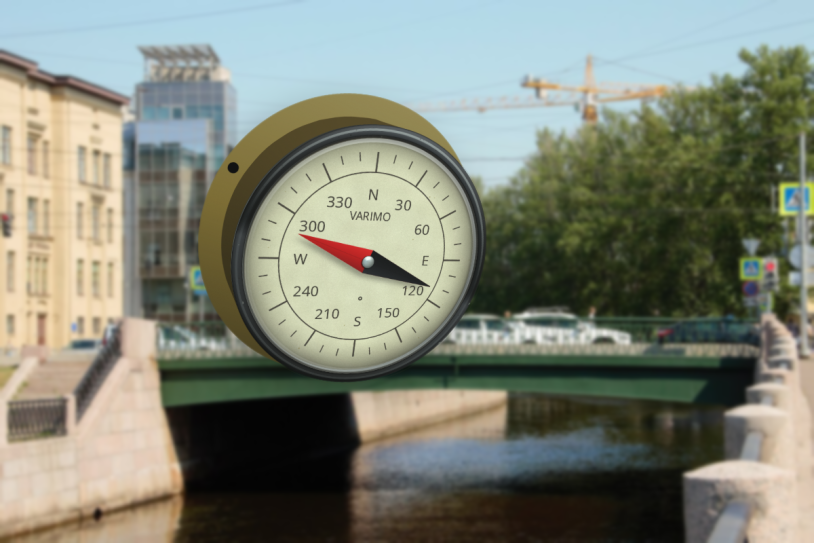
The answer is 290 °
